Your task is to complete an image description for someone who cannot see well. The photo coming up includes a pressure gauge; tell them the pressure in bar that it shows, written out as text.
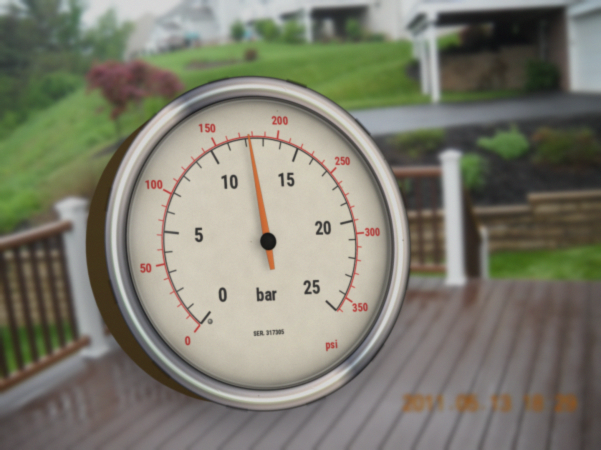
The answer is 12 bar
